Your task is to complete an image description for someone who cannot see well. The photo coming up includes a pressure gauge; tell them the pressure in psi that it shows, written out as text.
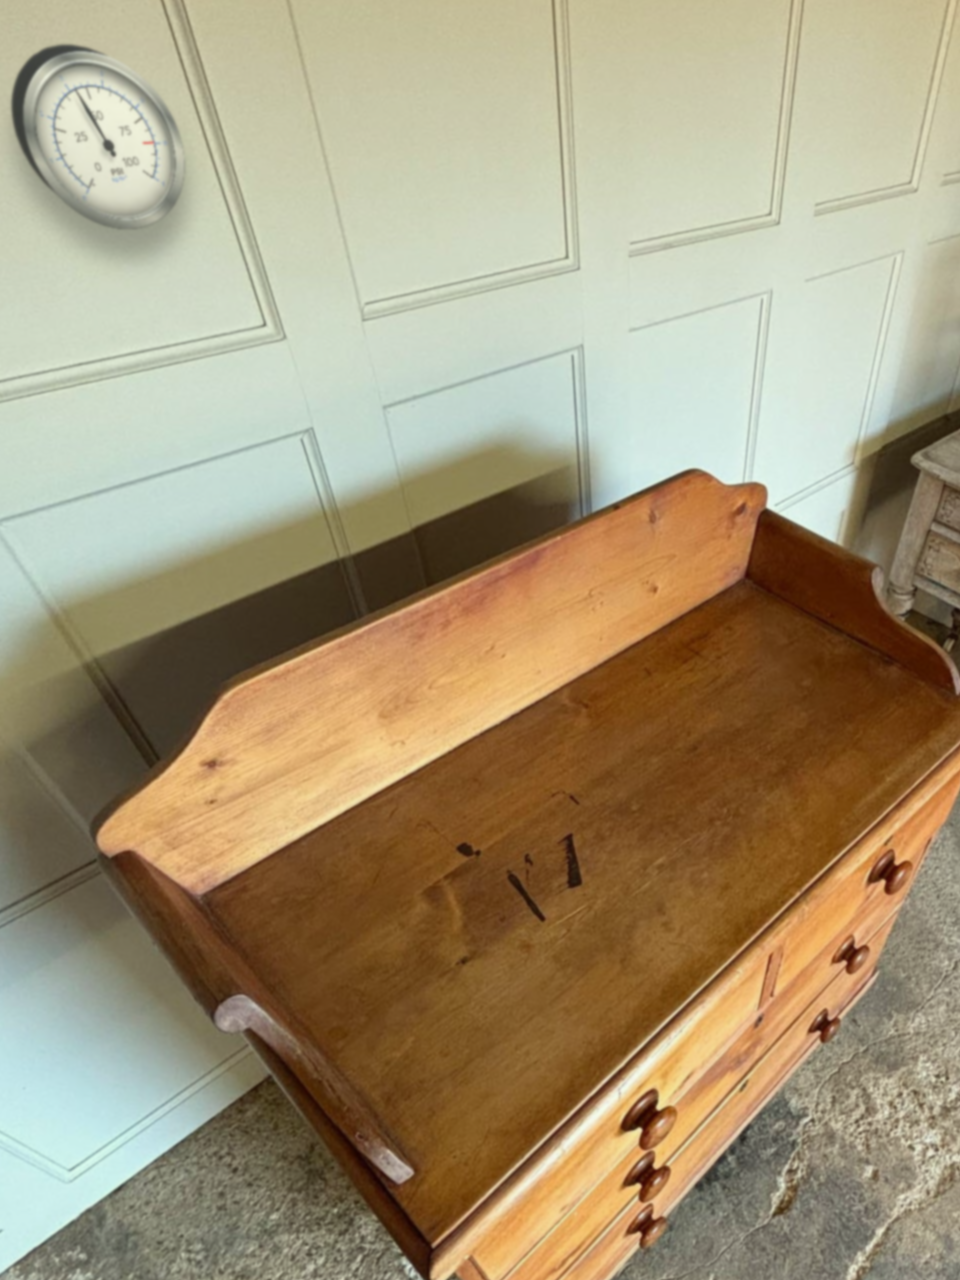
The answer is 45 psi
